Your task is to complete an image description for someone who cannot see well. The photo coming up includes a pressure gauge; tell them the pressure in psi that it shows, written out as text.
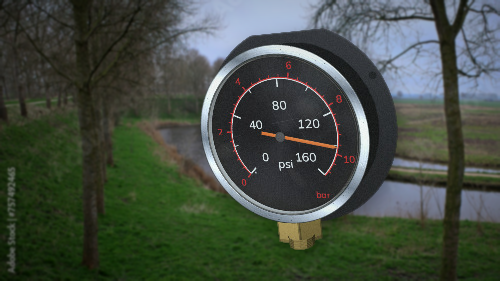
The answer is 140 psi
